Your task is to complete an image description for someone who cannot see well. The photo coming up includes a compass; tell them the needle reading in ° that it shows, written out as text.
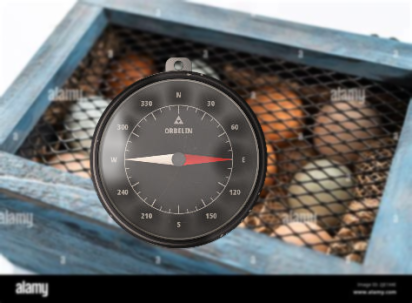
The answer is 90 °
